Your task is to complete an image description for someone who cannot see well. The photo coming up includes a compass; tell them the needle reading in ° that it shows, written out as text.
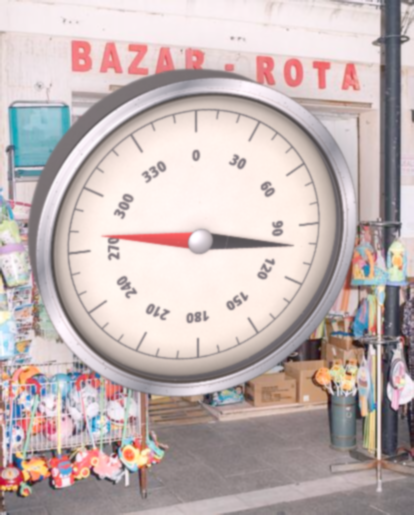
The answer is 280 °
